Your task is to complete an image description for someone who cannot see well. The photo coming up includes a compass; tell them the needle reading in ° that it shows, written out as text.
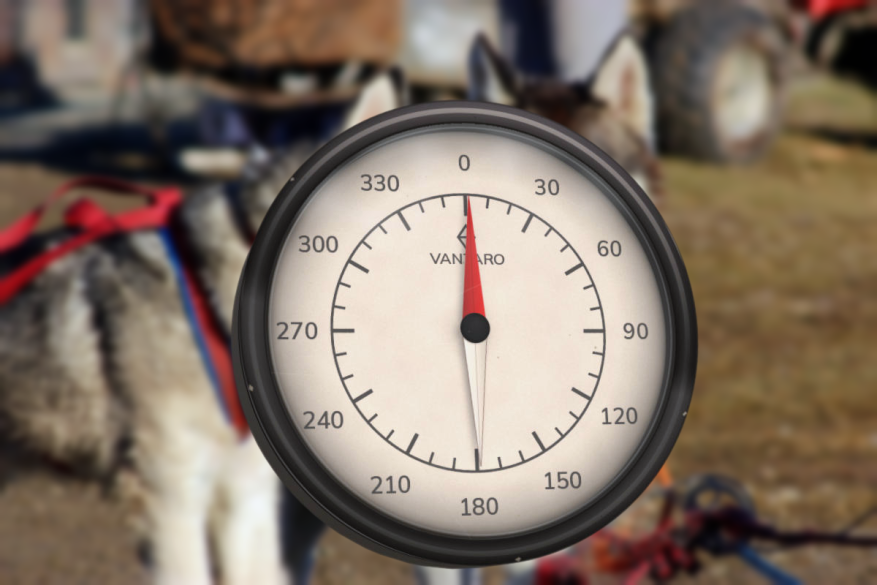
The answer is 0 °
